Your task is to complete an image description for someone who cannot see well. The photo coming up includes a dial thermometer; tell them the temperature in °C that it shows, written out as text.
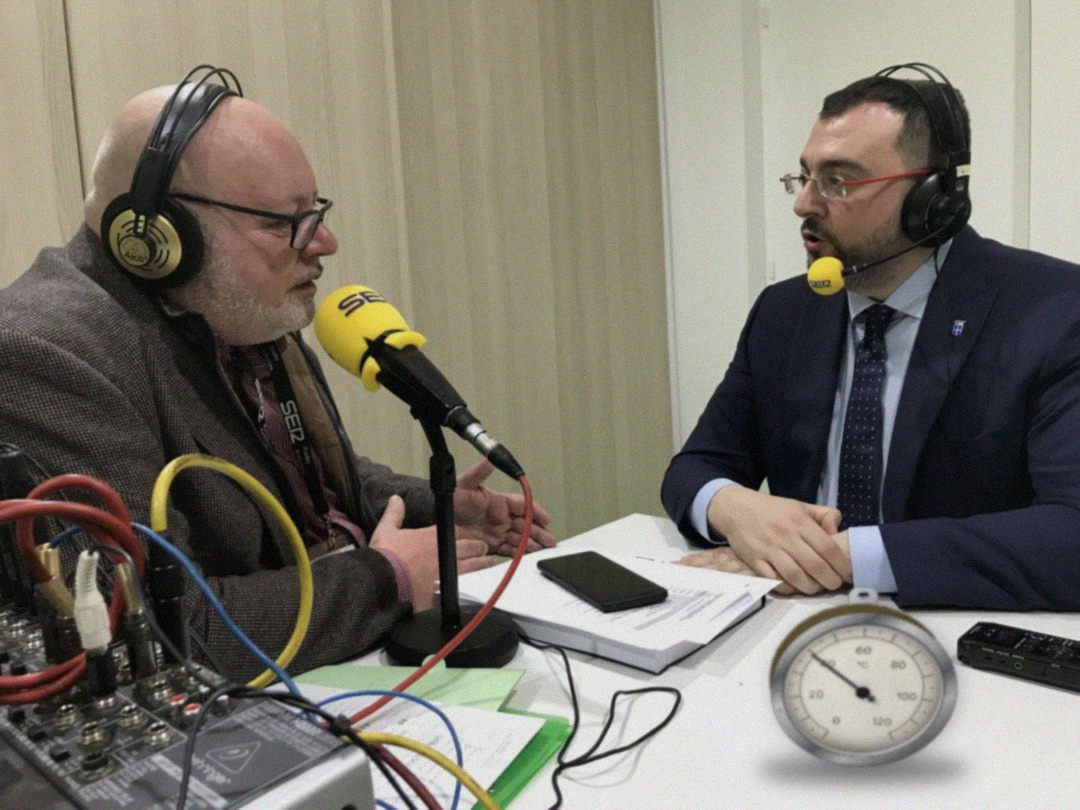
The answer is 40 °C
